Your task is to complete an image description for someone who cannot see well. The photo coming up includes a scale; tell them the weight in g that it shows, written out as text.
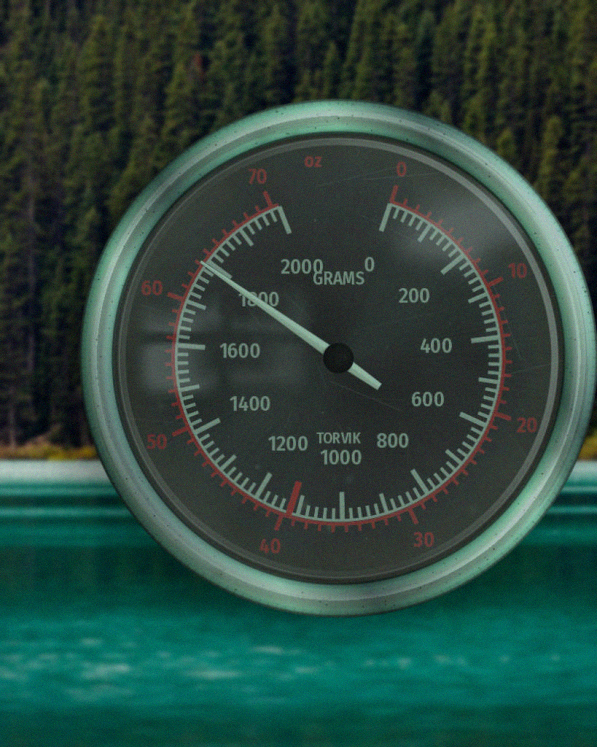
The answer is 1790 g
